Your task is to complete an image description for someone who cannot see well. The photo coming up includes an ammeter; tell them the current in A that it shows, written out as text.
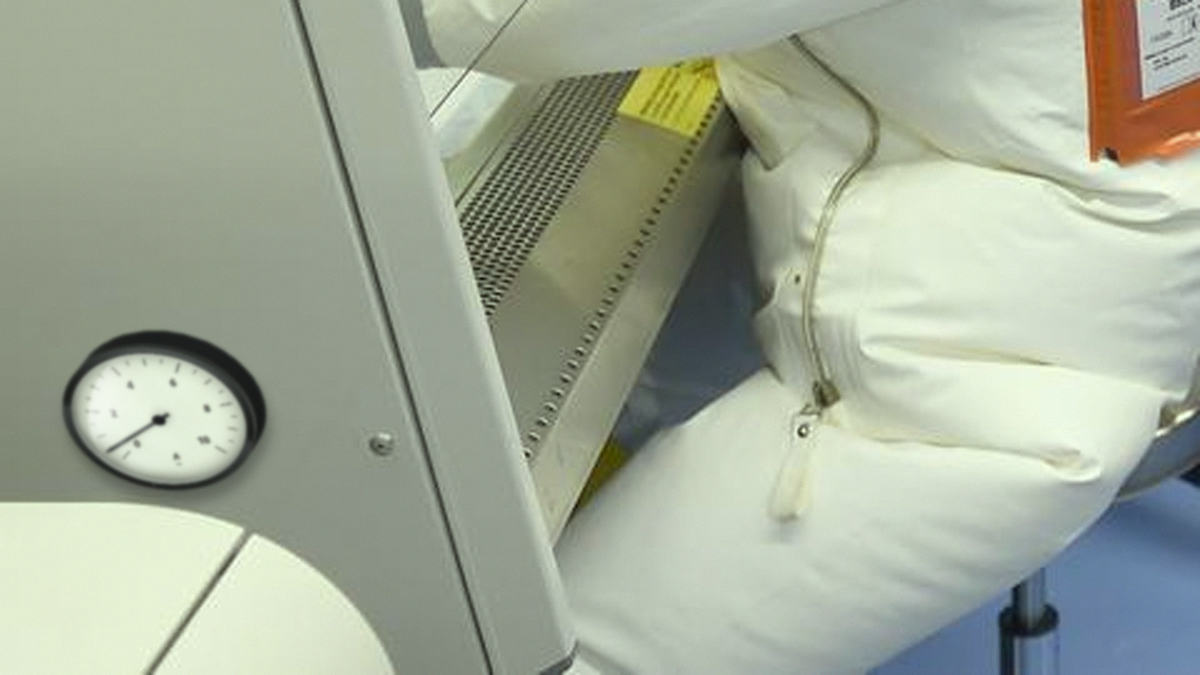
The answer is 0.5 A
